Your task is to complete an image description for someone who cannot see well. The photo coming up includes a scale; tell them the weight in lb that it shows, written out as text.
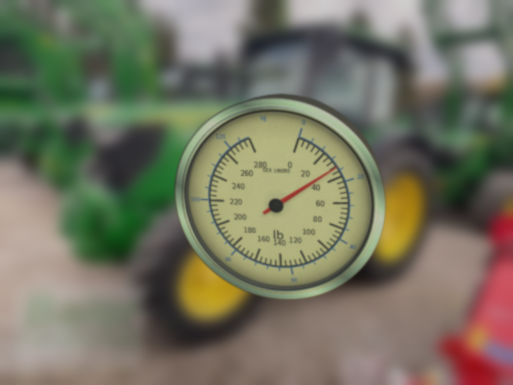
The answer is 32 lb
